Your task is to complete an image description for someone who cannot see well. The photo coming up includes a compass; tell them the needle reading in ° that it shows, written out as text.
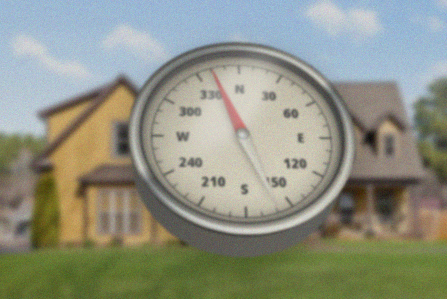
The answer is 340 °
